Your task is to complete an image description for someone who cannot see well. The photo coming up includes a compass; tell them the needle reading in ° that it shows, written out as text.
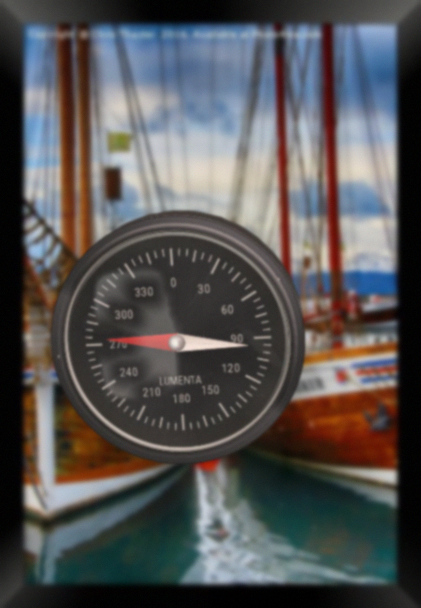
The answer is 275 °
